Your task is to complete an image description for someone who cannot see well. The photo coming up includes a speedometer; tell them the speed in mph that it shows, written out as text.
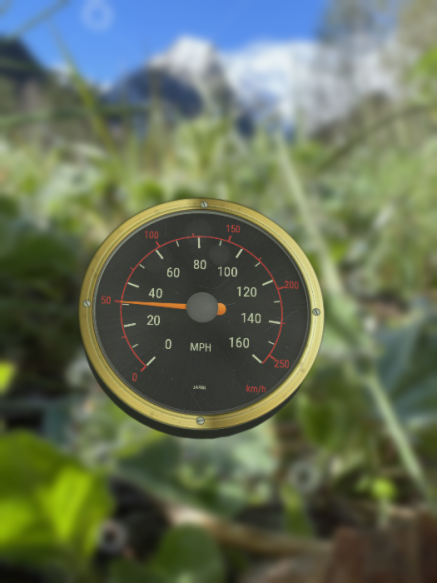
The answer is 30 mph
